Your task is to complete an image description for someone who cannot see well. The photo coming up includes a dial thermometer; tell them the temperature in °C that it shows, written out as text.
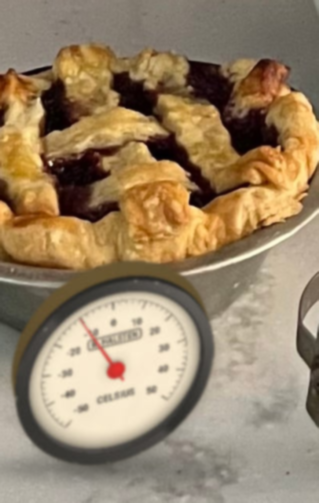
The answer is -10 °C
